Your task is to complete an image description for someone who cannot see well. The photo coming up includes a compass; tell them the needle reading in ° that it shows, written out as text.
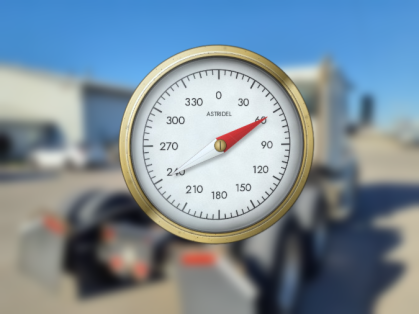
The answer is 60 °
